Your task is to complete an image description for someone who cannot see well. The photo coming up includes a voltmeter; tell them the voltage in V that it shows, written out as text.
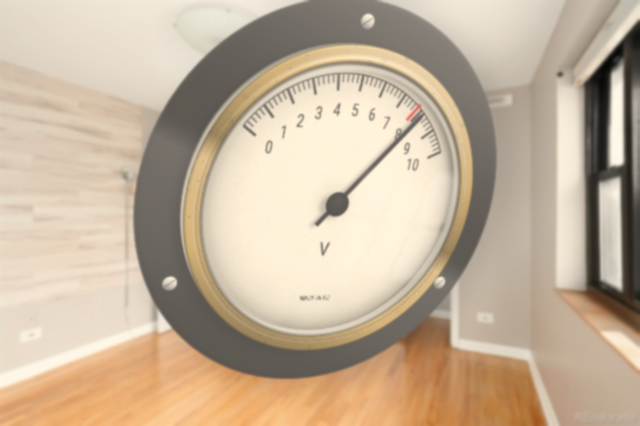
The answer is 8 V
